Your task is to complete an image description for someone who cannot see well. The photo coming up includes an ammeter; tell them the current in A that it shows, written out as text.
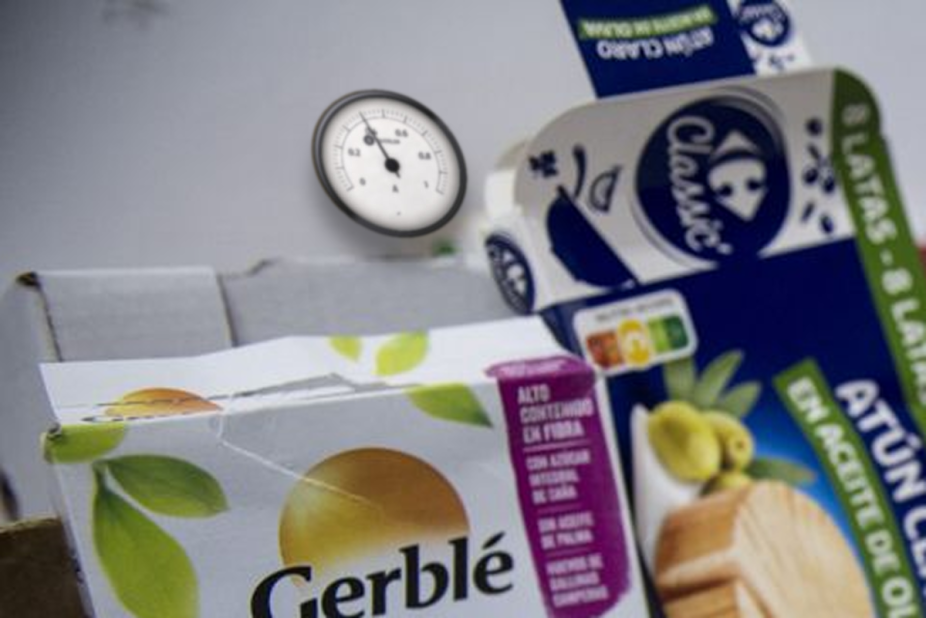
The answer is 0.4 A
